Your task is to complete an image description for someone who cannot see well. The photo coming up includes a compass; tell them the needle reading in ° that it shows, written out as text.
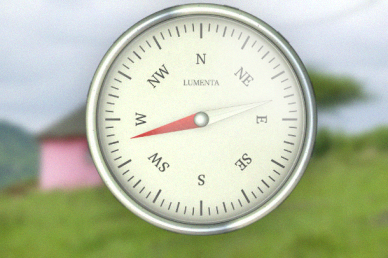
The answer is 255 °
